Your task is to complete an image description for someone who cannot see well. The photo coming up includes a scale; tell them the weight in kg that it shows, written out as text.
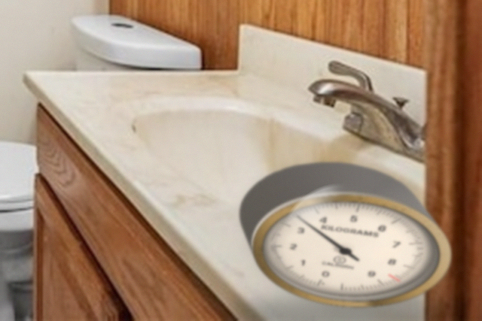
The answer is 3.5 kg
